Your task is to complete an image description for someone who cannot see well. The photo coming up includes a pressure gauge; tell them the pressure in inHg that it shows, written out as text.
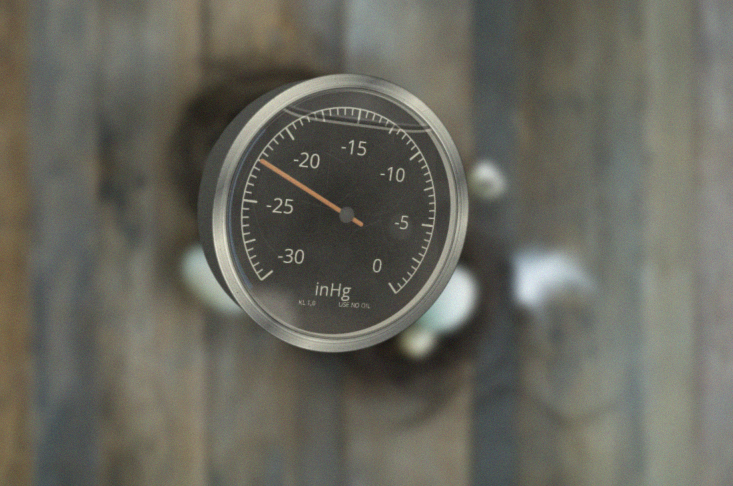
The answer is -22.5 inHg
